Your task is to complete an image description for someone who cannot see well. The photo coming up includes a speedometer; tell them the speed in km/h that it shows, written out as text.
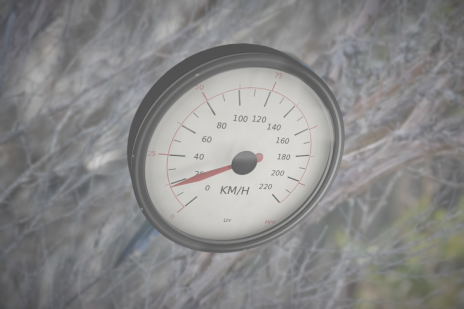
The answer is 20 km/h
